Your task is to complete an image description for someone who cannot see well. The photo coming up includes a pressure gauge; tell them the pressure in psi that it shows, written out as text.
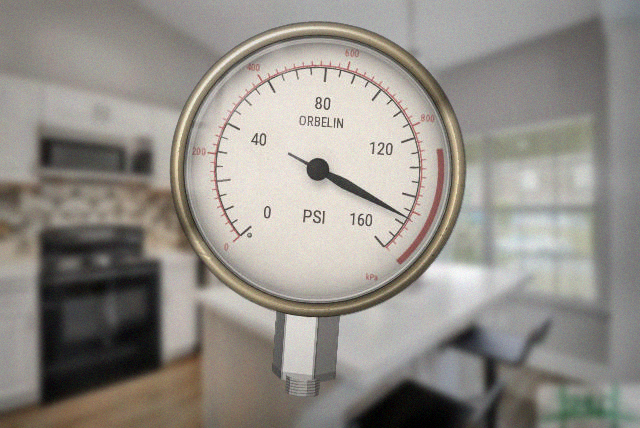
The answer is 147.5 psi
